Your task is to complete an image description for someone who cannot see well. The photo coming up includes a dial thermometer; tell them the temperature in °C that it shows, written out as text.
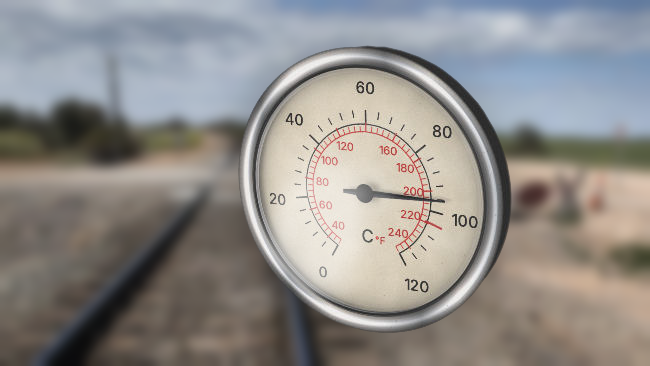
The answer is 96 °C
